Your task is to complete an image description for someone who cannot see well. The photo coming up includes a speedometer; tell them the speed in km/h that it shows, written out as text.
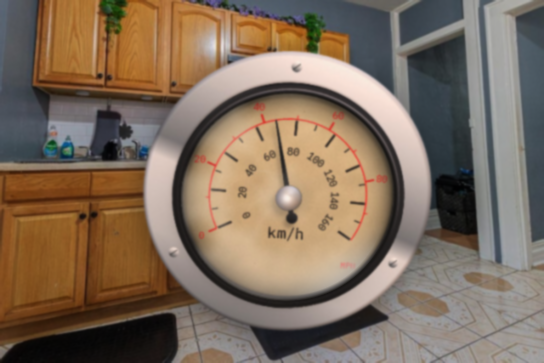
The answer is 70 km/h
